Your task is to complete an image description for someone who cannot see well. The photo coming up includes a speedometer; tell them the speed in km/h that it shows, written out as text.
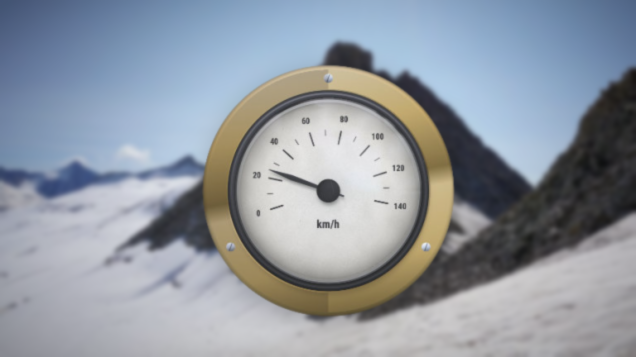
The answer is 25 km/h
